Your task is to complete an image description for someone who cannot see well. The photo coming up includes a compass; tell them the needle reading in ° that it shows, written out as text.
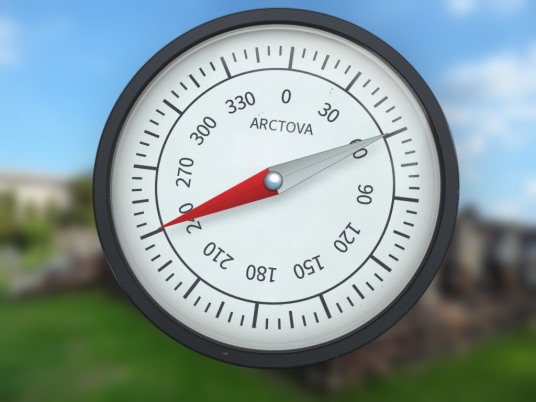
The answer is 240 °
